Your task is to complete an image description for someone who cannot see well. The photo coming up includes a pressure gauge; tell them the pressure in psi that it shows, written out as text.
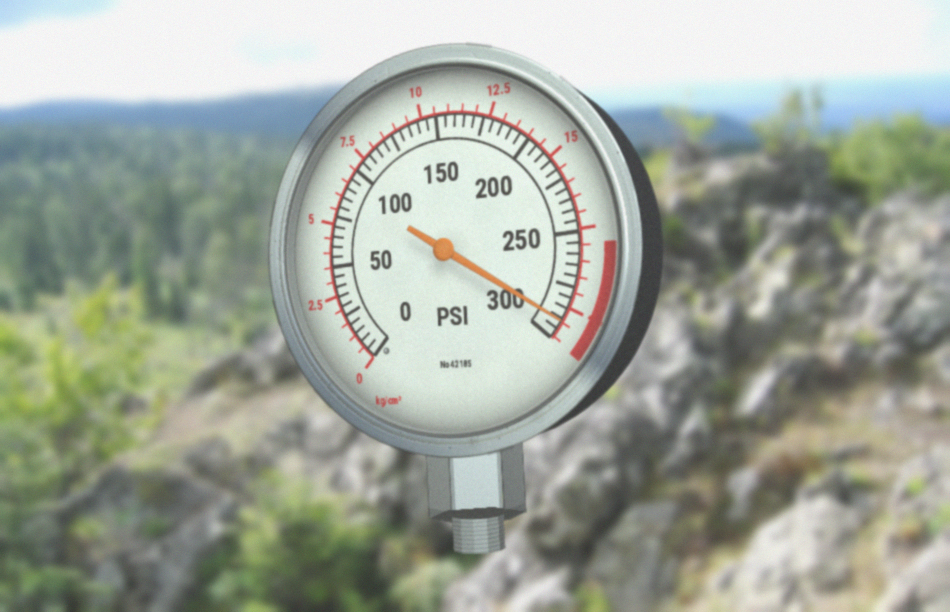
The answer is 290 psi
